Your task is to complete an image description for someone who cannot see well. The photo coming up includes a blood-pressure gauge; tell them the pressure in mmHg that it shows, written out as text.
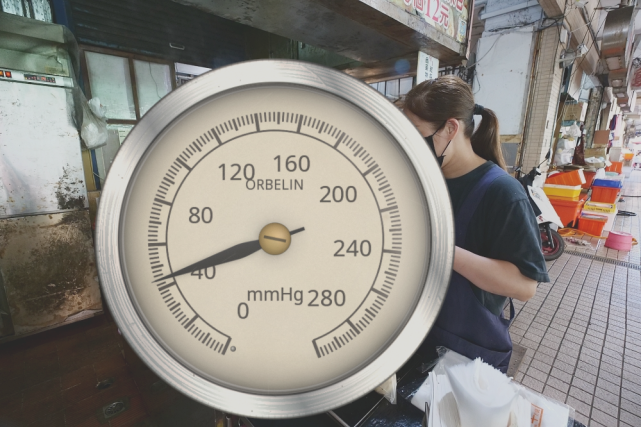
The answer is 44 mmHg
